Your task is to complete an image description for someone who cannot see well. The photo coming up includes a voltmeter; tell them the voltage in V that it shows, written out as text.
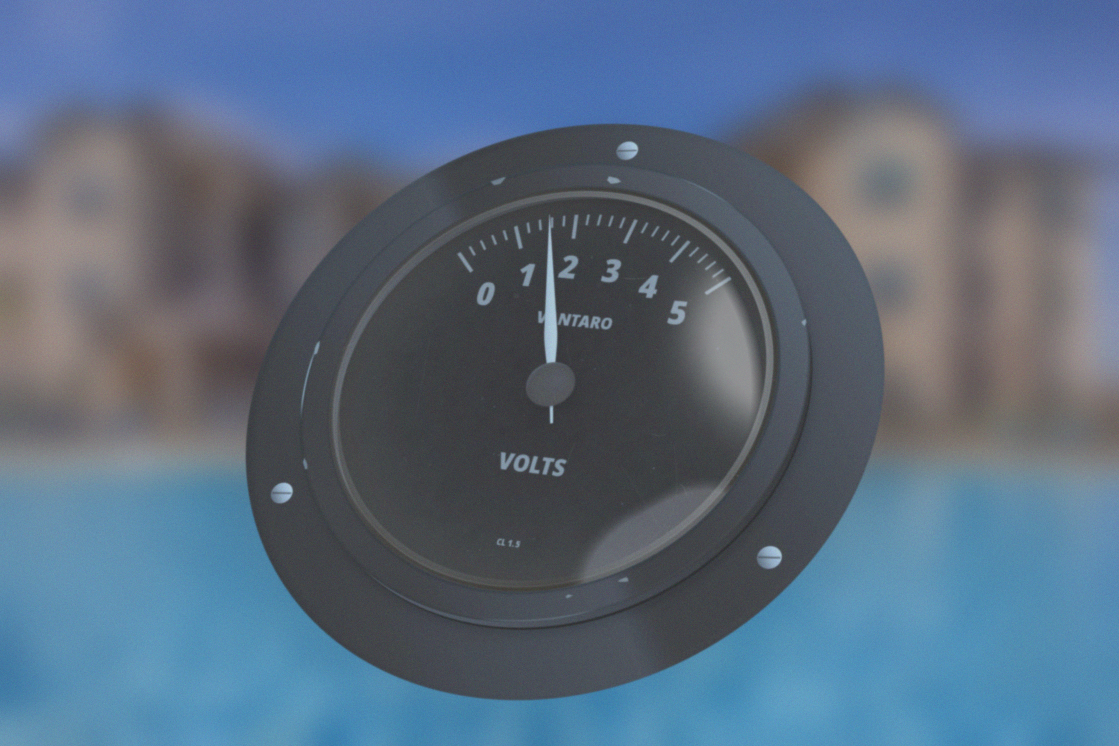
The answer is 1.6 V
